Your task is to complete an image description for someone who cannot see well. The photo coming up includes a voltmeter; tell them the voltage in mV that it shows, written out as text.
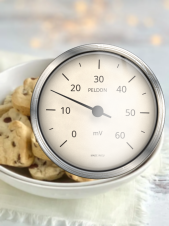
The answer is 15 mV
